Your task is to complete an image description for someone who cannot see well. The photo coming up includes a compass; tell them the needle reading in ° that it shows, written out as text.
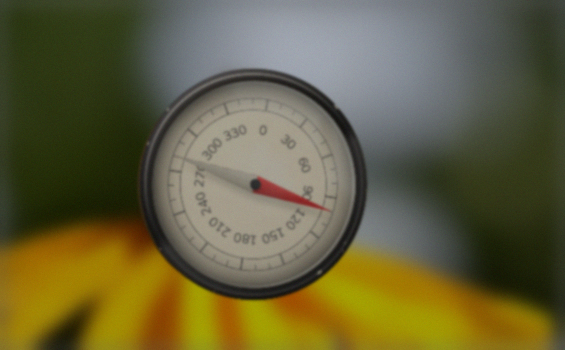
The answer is 100 °
